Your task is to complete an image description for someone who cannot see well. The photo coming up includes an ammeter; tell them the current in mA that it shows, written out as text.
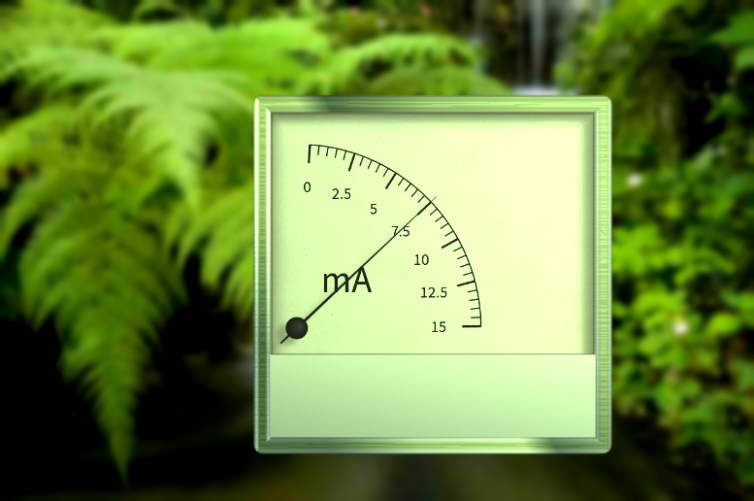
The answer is 7.5 mA
